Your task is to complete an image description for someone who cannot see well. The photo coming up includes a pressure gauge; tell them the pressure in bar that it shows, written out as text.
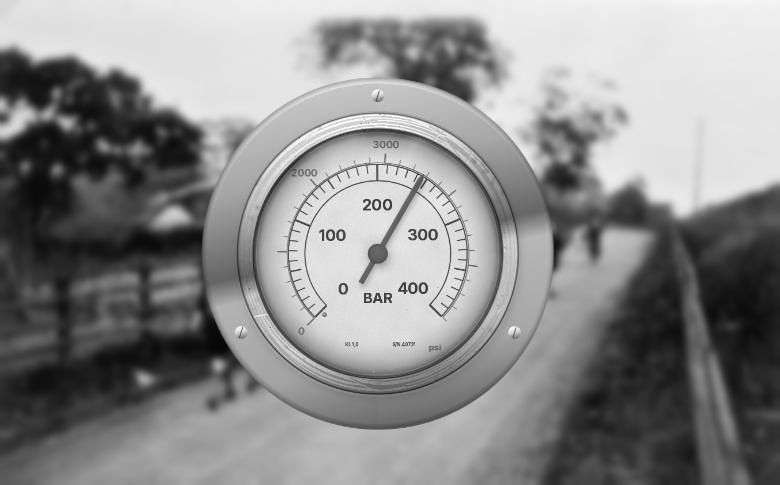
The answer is 245 bar
